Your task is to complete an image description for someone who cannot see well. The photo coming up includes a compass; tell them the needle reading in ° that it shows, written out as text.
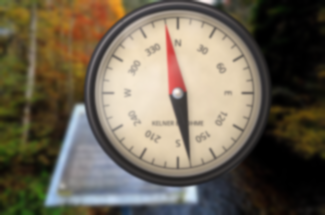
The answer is 350 °
